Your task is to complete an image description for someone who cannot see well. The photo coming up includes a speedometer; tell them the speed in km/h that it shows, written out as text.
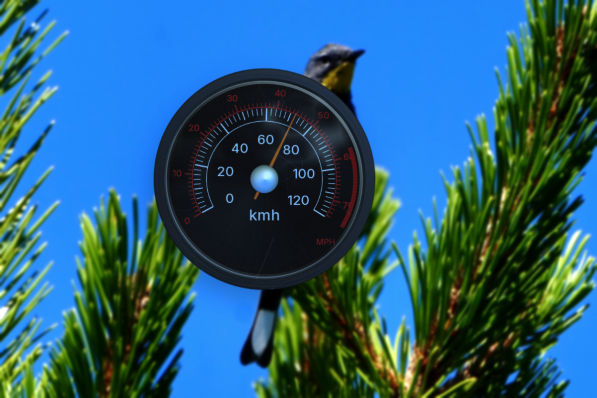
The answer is 72 km/h
